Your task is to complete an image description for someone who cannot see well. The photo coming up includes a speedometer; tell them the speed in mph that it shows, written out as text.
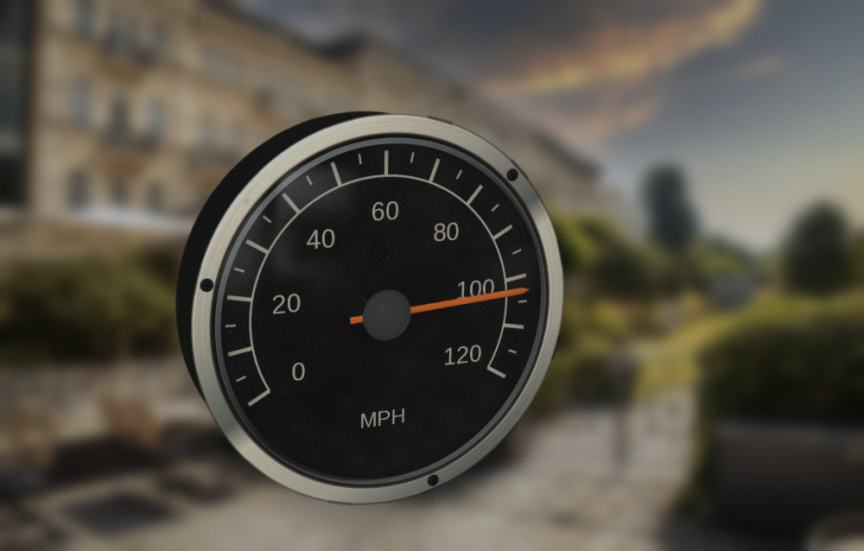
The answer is 102.5 mph
